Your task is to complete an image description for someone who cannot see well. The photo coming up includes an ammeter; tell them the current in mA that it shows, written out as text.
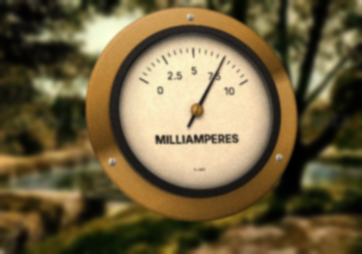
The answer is 7.5 mA
